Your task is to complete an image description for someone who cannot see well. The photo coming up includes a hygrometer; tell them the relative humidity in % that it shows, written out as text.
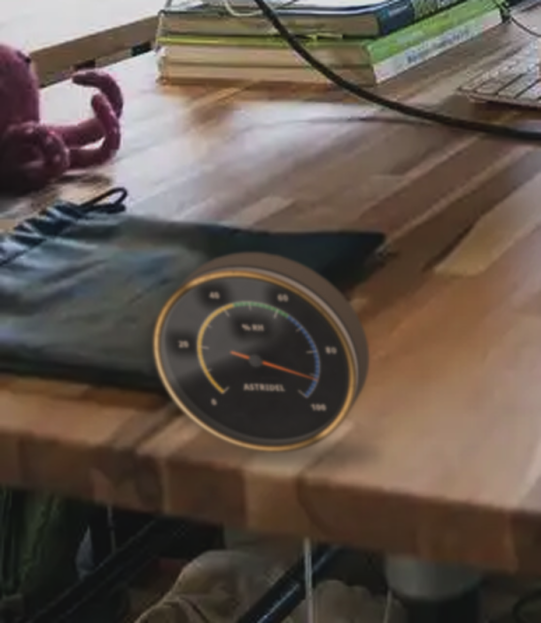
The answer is 90 %
